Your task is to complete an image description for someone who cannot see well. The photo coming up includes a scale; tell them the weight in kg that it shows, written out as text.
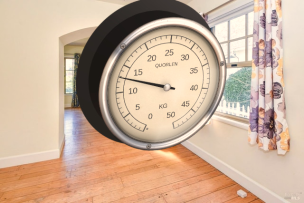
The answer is 13 kg
